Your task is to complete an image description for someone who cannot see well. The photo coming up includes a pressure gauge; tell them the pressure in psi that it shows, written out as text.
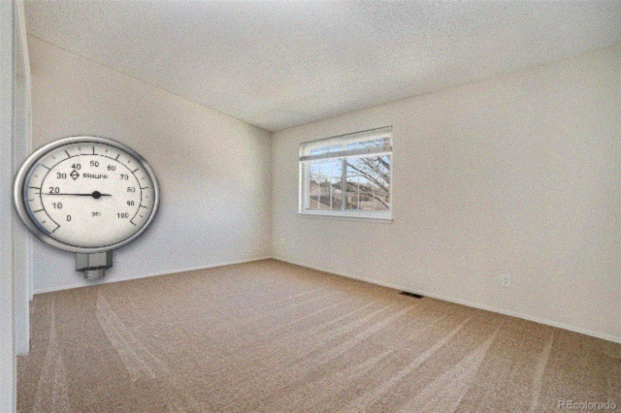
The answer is 17.5 psi
